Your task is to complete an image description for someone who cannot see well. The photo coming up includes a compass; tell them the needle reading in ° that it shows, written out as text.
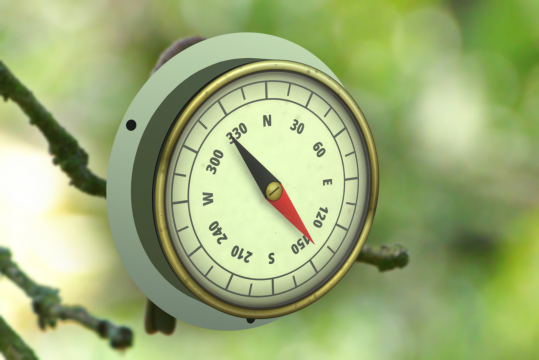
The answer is 142.5 °
